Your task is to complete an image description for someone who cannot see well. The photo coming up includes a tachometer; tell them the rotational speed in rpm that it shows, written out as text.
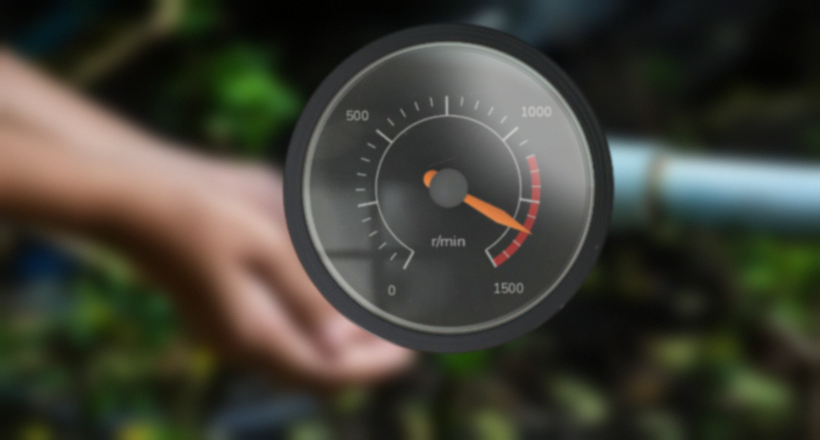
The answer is 1350 rpm
